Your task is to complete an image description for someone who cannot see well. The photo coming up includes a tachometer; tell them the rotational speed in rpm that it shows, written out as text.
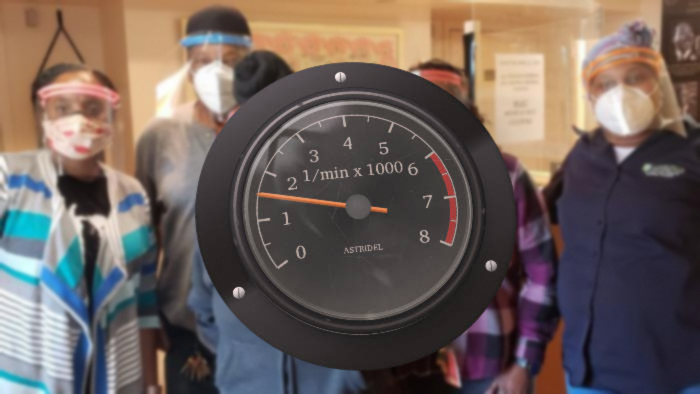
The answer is 1500 rpm
